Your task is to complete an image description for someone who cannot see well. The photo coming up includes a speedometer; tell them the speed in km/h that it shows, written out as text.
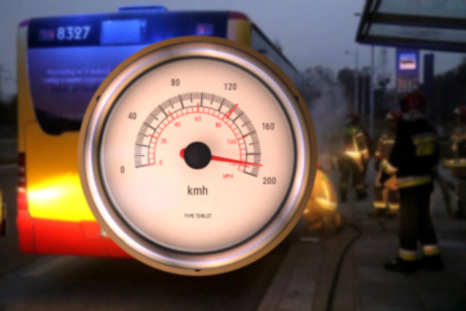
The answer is 190 km/h
